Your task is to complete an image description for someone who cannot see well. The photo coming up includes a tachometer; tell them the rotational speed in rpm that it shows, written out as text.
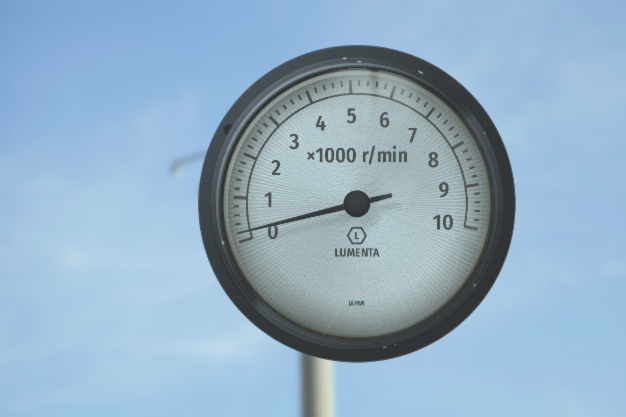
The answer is 200 rpm
